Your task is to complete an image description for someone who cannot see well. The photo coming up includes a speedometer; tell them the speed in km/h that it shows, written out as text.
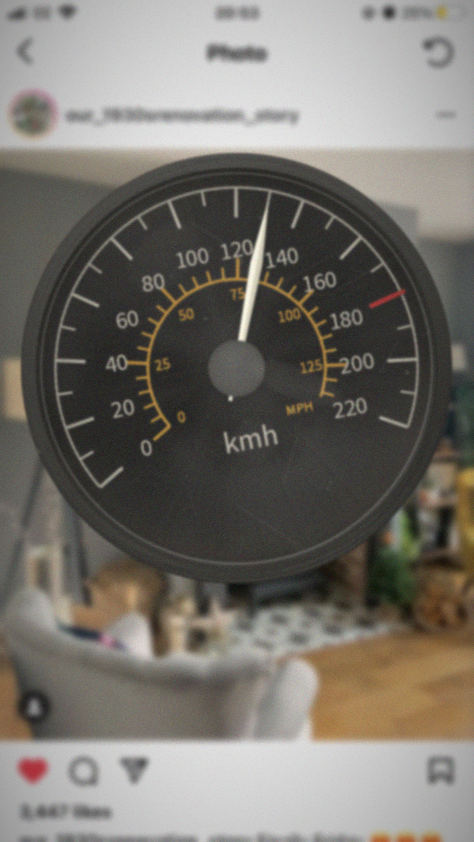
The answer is 130 km/h
